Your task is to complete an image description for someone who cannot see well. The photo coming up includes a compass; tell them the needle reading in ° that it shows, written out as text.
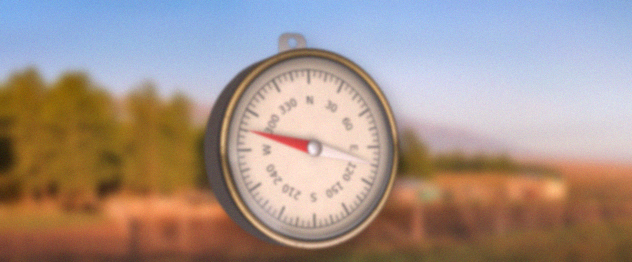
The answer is 285 °
